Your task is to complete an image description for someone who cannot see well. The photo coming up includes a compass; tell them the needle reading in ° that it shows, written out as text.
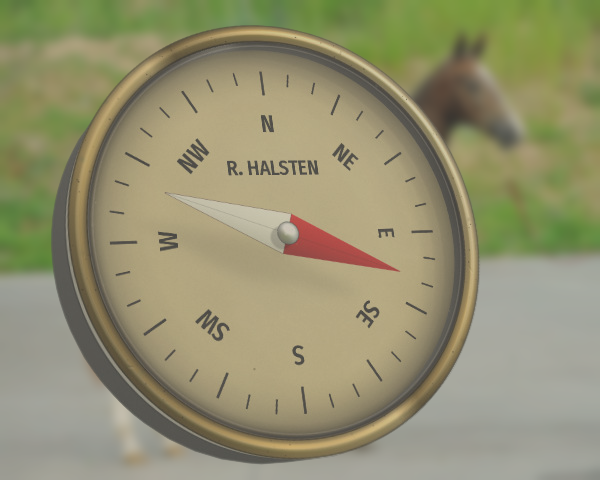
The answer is 110 °
